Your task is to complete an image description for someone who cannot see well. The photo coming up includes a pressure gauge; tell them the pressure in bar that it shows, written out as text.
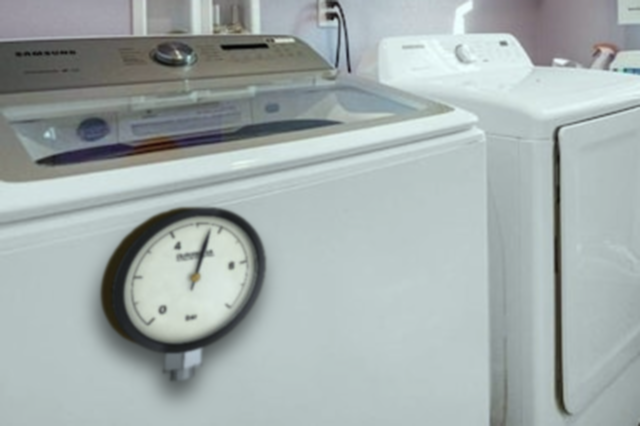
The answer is 5.5 bar
